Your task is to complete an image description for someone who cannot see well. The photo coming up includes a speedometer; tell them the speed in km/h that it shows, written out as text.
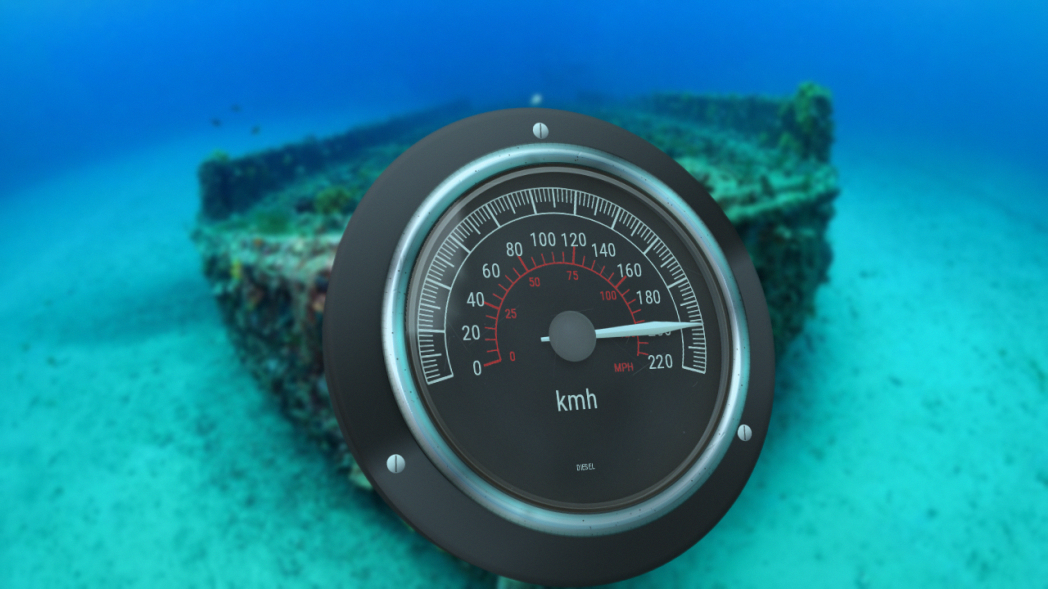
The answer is 200 km/h
